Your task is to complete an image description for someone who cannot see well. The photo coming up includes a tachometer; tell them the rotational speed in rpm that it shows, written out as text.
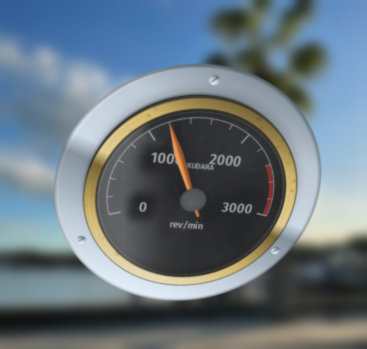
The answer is 1200 rpm
